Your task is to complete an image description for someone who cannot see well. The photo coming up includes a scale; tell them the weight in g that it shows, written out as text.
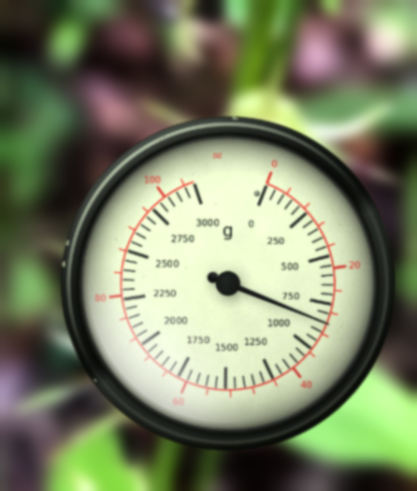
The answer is 850 g
